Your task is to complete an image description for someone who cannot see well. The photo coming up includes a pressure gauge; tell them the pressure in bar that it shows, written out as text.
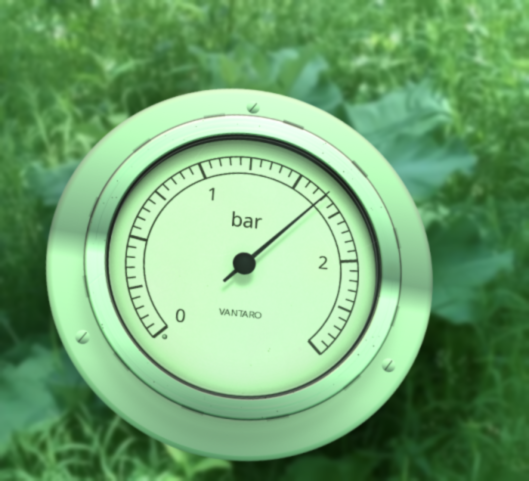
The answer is 1.65 bar
